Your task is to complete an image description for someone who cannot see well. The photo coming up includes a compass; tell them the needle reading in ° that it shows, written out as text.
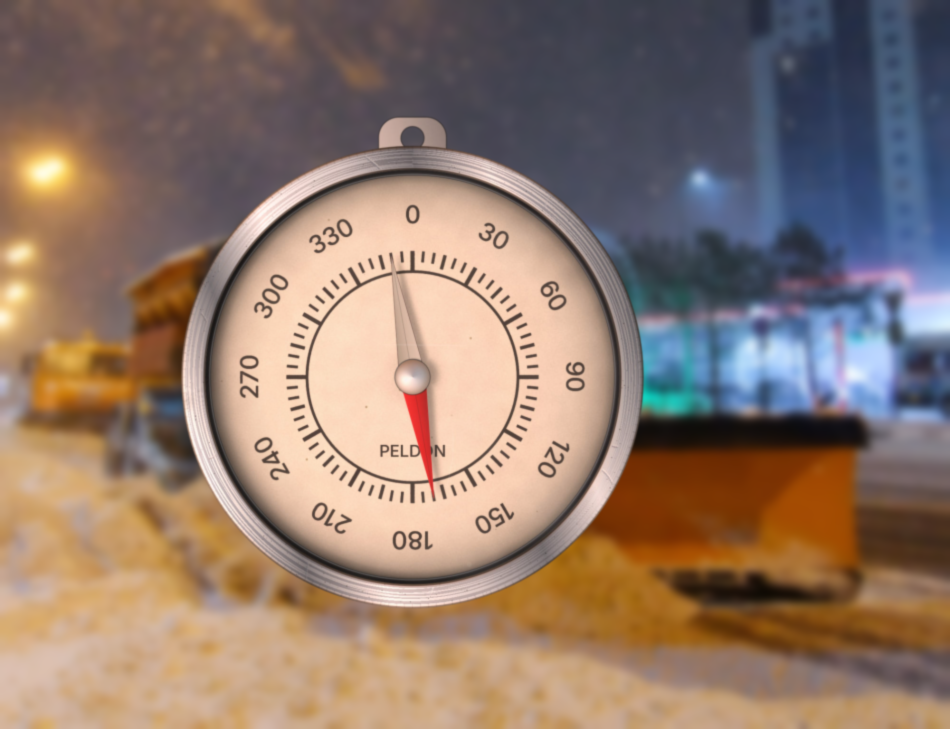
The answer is 170 °
